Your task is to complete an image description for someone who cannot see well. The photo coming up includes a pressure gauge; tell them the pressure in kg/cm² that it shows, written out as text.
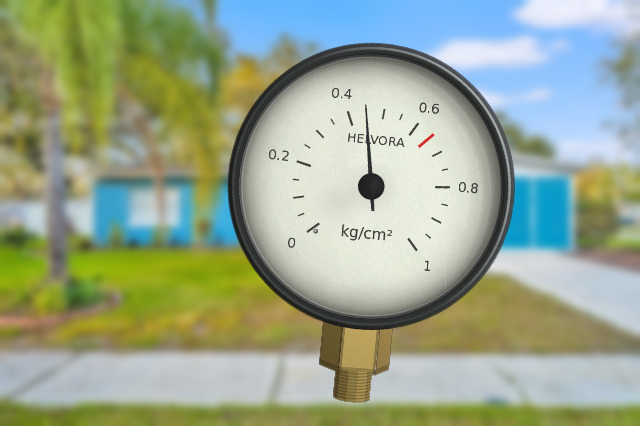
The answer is 0.45 kg/cm²
